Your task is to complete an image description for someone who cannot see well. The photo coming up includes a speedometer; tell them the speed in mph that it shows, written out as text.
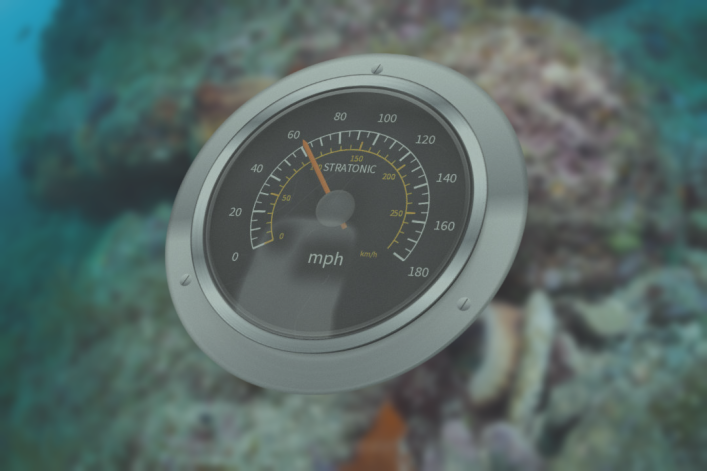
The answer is 62.5 mph
